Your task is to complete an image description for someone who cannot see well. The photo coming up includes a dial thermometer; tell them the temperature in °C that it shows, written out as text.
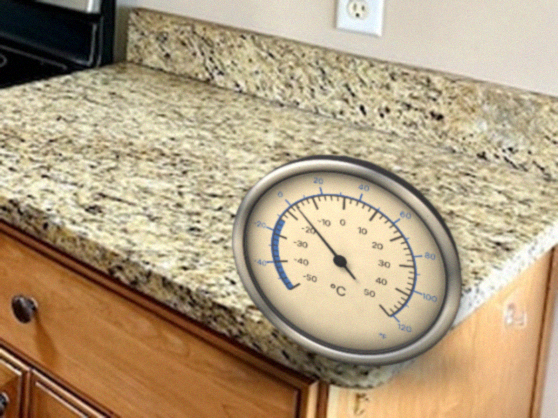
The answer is -16 °C
